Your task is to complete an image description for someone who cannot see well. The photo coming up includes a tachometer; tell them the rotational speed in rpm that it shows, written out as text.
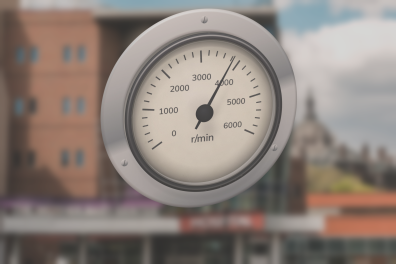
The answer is 3800 rpm
